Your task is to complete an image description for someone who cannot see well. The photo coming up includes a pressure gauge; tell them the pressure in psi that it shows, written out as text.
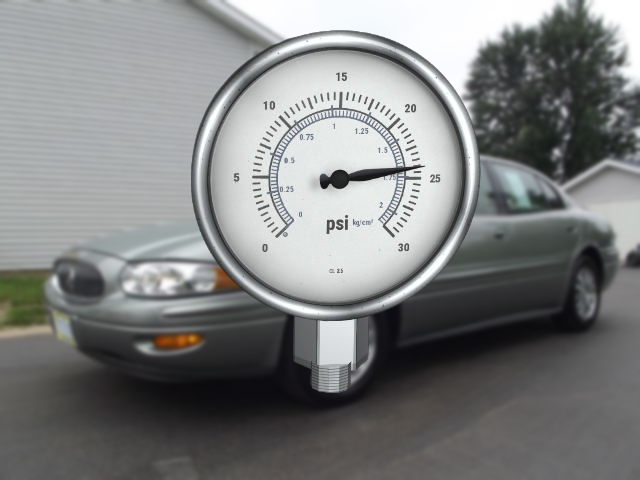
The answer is 24 psi
